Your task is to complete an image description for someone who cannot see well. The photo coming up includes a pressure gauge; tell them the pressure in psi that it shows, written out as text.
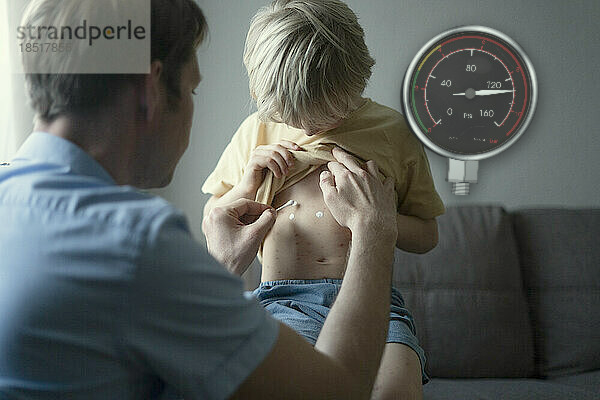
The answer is 130 psi
